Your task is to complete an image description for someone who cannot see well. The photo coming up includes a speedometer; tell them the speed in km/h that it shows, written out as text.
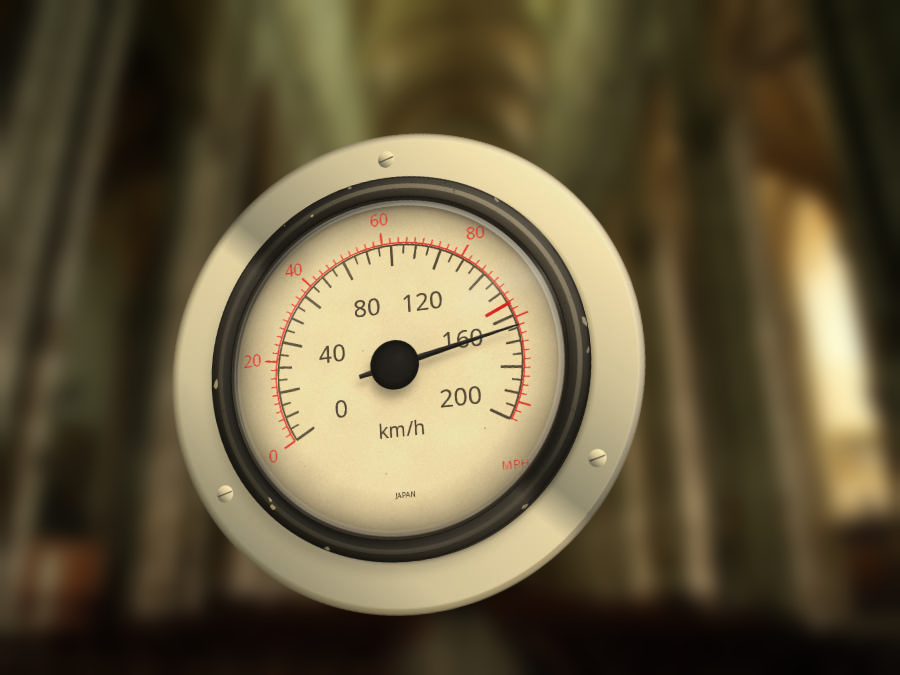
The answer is 165 km/h
